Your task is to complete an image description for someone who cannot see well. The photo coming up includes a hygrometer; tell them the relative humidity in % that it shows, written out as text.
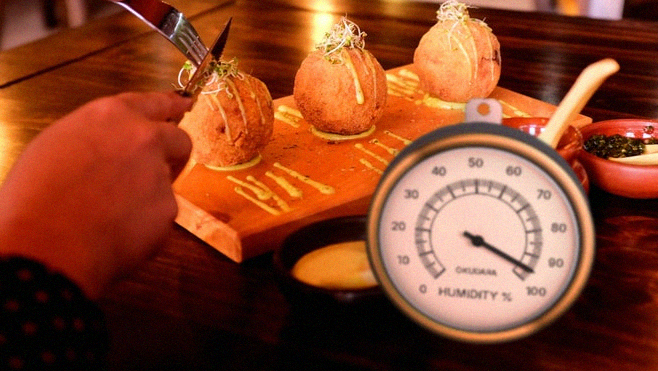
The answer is 95 %
